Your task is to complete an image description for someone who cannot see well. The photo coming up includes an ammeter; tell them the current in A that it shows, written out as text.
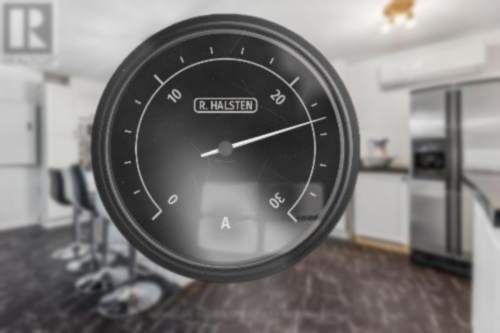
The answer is 23 A
